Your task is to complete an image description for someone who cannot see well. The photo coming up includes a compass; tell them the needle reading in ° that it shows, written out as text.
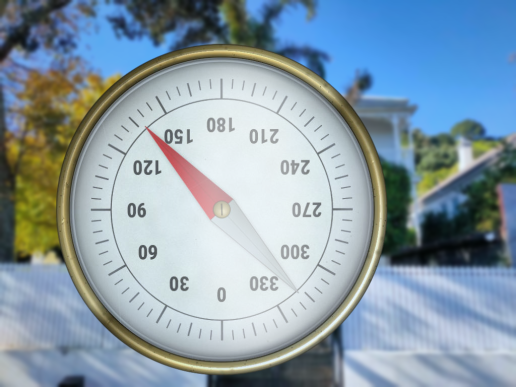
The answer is 137.5 °
